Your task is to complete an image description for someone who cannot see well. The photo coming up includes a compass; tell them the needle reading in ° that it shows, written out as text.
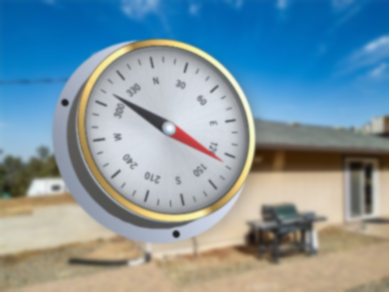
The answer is 130 °
